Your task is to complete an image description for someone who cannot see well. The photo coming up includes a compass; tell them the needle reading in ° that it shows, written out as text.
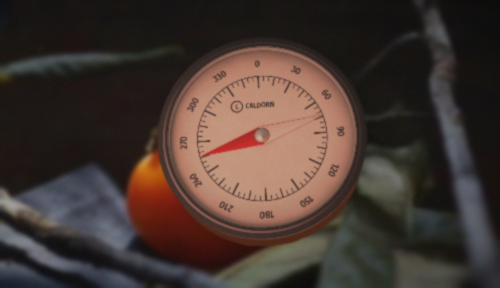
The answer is 255 °
